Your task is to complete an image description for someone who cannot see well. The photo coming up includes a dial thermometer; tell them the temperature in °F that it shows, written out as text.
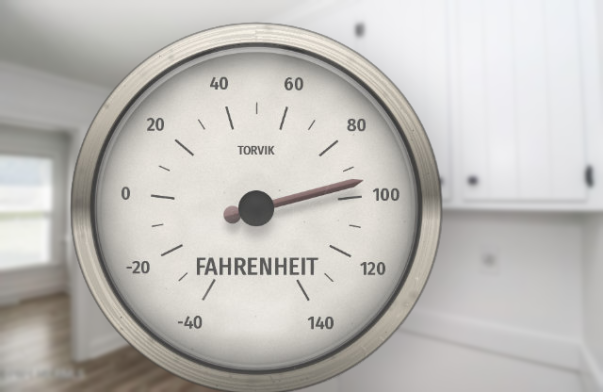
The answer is 95 °F
